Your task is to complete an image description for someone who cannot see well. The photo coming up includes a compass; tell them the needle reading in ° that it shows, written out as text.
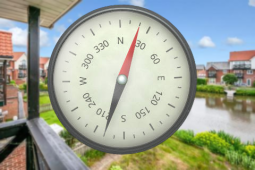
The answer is 20 °
